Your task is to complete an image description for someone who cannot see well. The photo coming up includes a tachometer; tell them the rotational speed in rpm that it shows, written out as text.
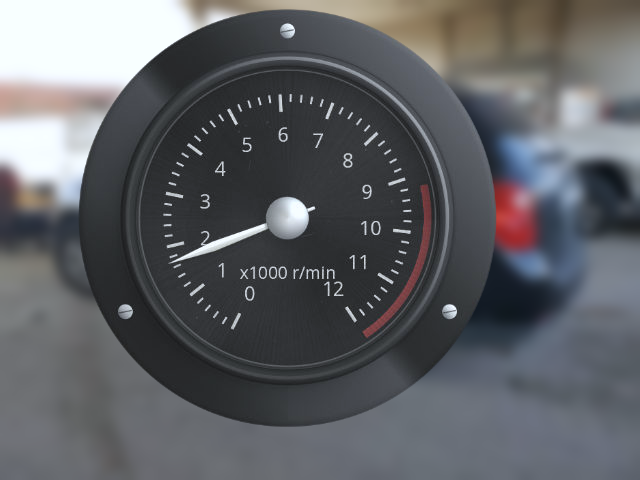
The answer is 1700 rpm
